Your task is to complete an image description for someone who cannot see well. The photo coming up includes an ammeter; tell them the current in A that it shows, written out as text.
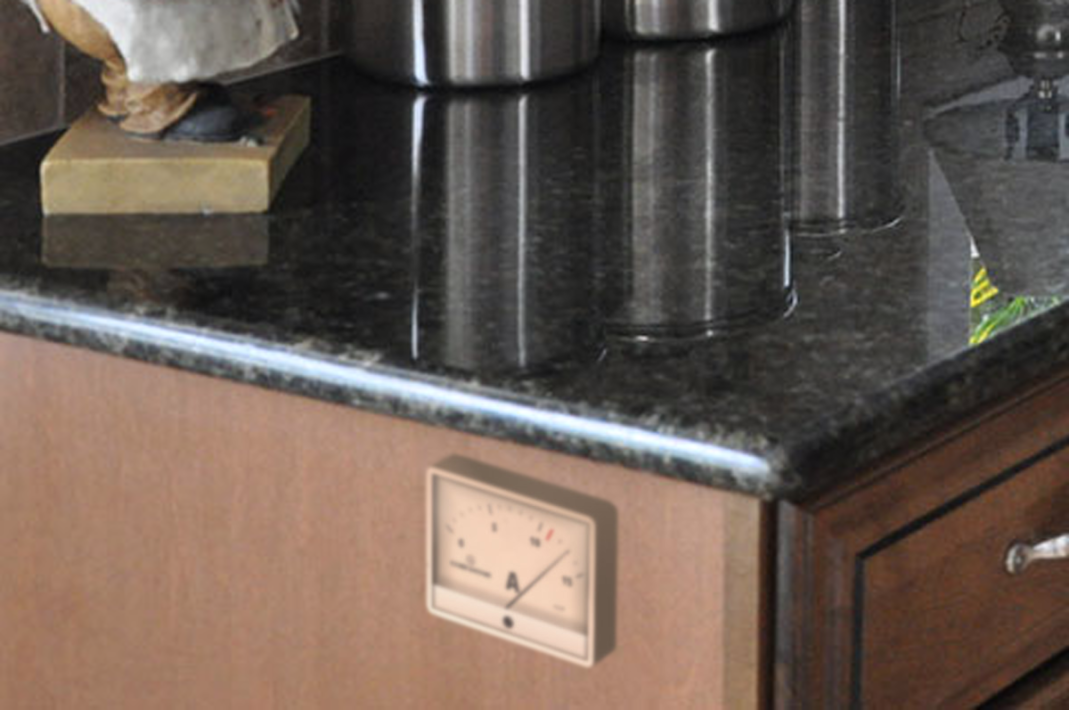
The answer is 13 A
